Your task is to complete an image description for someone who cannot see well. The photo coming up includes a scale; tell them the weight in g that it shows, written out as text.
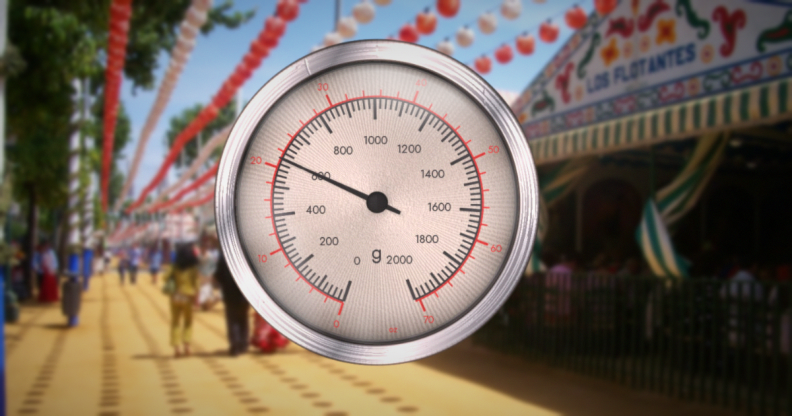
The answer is 600 g
